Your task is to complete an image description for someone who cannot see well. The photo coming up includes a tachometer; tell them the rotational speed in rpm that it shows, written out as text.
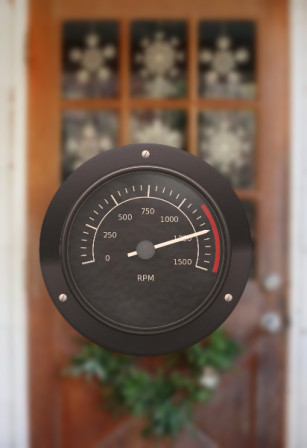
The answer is 1250 rpm
